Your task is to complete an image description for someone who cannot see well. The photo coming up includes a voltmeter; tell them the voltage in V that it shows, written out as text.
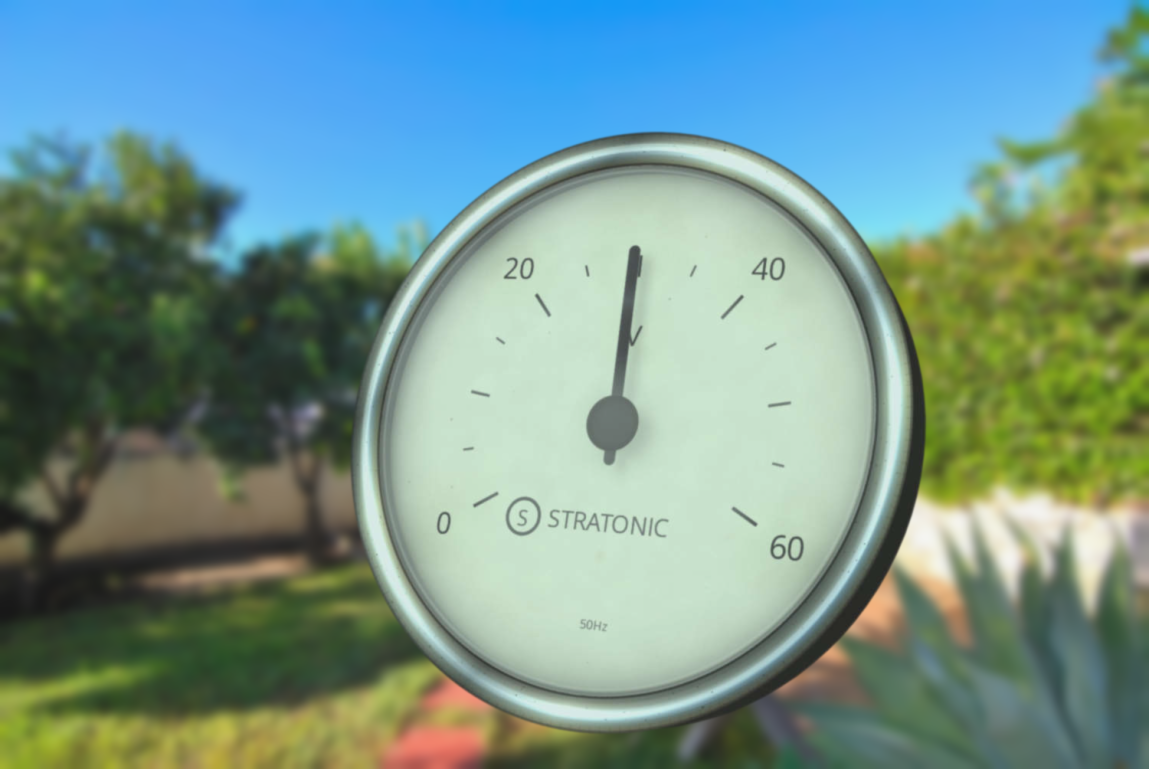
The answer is 30 V
